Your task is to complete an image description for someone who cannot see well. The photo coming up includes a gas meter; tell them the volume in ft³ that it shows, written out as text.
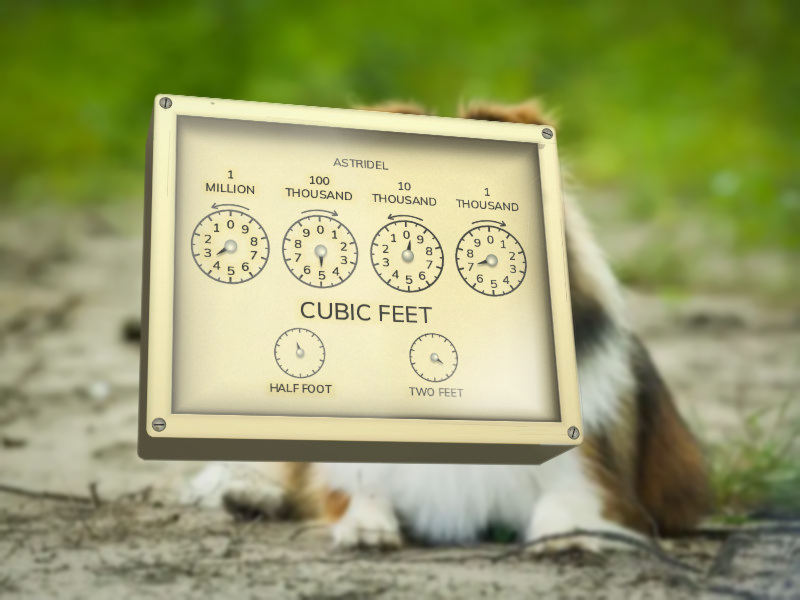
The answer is 349700 ft³
